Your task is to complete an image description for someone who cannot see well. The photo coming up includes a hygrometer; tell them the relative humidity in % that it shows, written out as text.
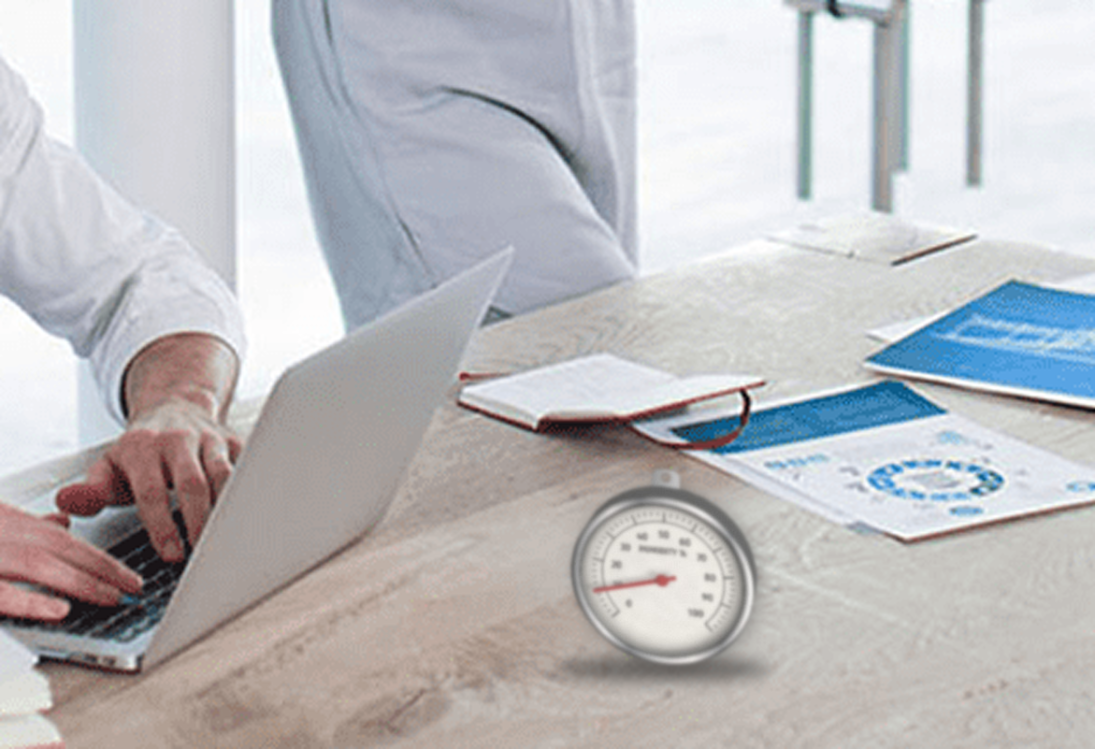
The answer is 10 %
